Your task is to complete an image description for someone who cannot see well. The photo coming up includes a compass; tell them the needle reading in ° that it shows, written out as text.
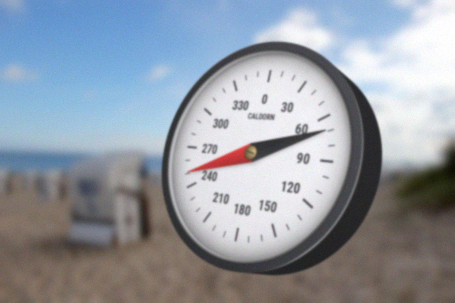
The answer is 250 °
